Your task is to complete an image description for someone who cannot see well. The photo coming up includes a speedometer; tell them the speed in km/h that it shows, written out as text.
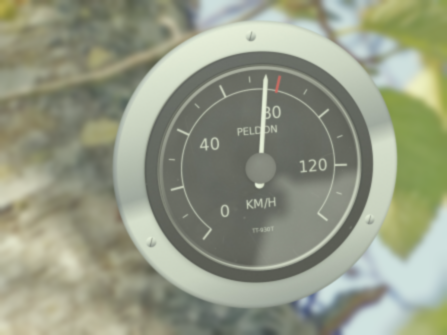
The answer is 75 km/h
